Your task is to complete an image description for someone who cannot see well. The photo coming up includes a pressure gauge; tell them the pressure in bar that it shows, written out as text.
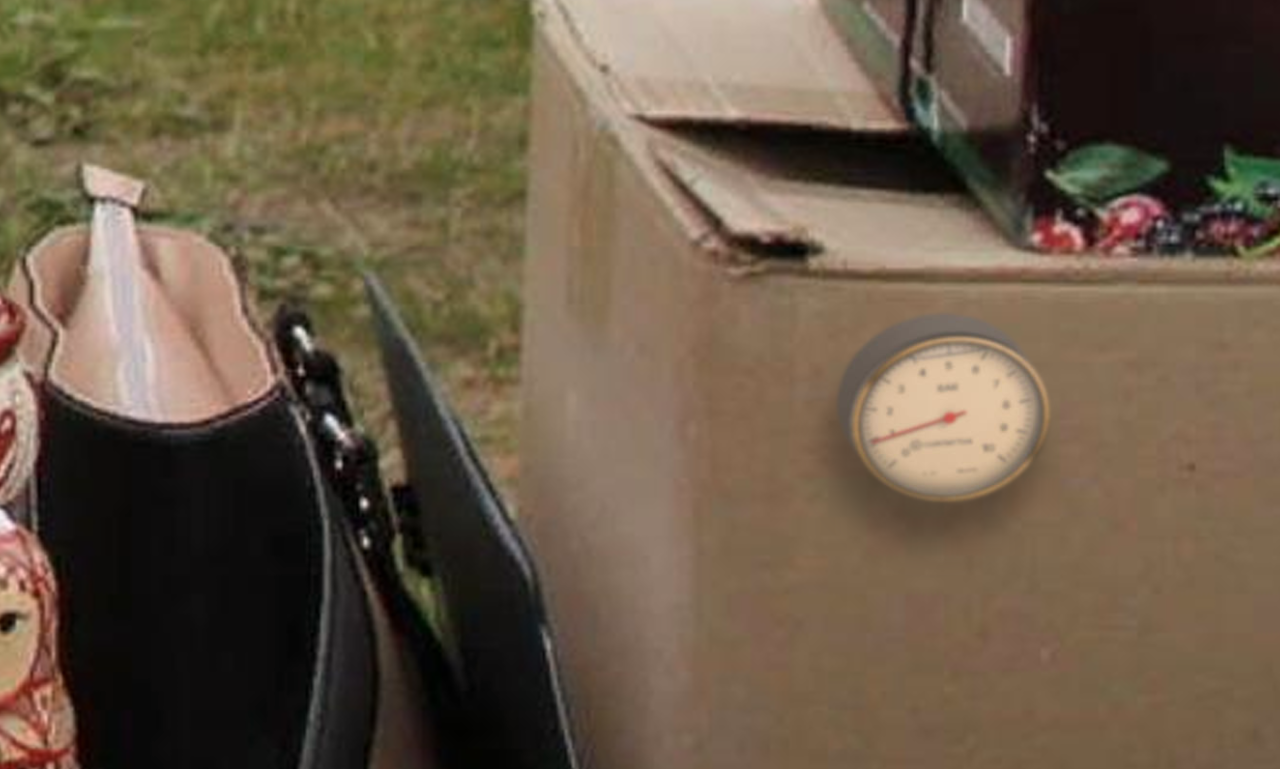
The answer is 1 bar
